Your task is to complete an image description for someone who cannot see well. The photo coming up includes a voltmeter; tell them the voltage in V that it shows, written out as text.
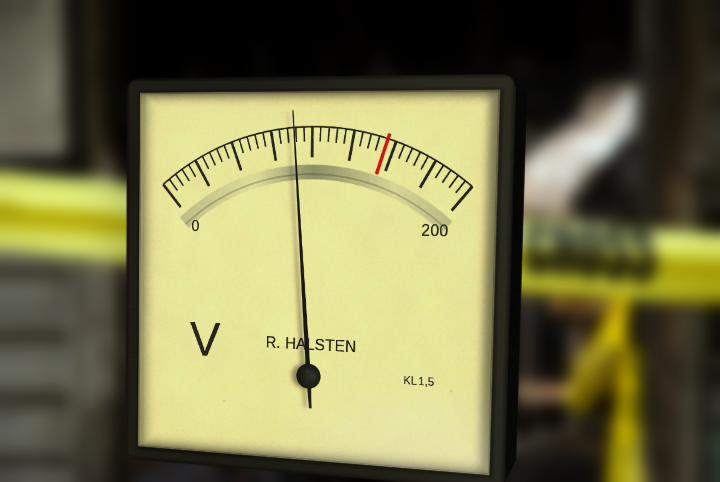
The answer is 90 V
